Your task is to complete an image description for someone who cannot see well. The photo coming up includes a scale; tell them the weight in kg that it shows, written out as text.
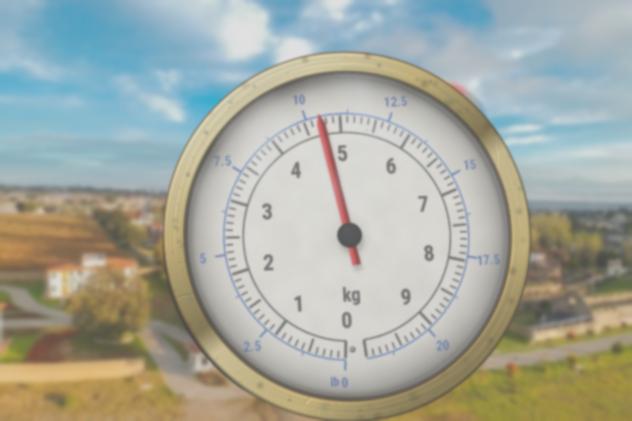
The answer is 4.7 kg
